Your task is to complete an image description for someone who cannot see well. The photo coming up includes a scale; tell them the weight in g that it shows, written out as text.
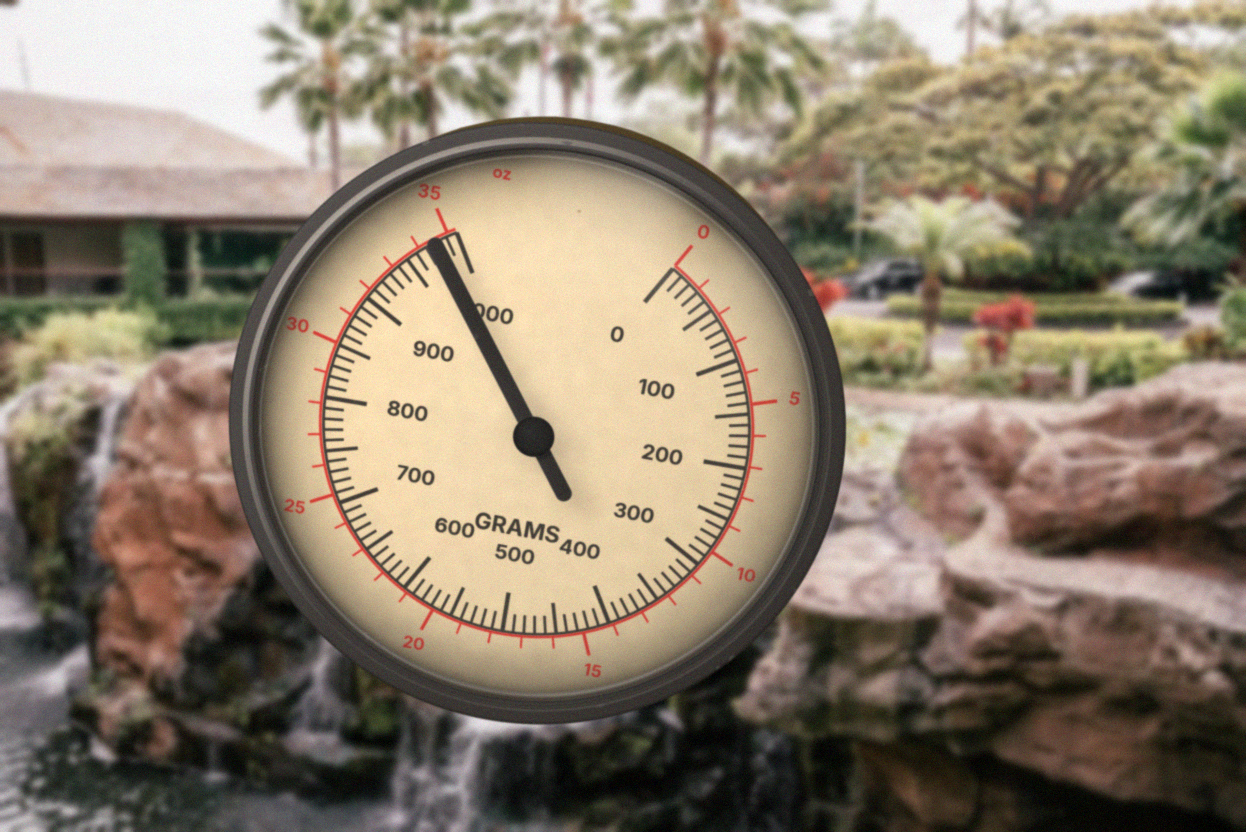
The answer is 980 g
